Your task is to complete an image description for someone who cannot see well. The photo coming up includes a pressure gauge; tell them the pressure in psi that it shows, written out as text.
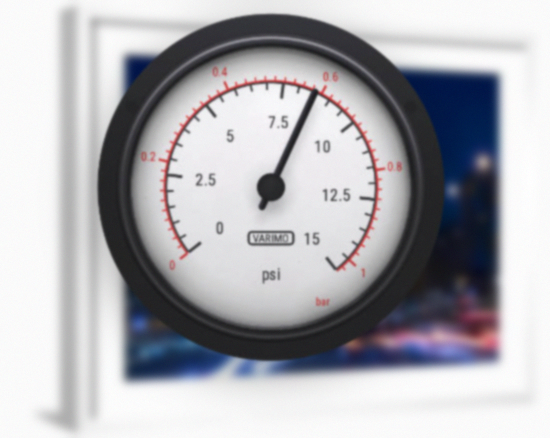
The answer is 8.5 psi
